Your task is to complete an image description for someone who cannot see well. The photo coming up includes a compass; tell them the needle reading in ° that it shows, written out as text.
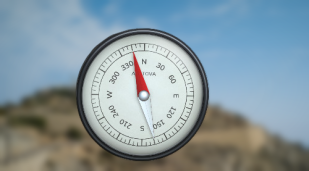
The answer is 345 °
